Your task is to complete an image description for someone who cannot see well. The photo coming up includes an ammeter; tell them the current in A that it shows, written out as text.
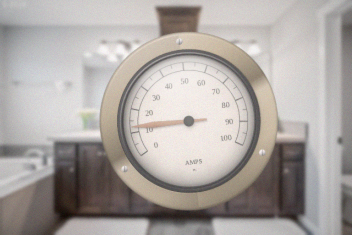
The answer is 12.5 A
